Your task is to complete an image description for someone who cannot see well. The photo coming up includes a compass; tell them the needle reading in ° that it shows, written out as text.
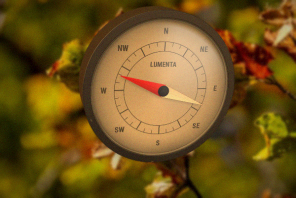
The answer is 290 °
